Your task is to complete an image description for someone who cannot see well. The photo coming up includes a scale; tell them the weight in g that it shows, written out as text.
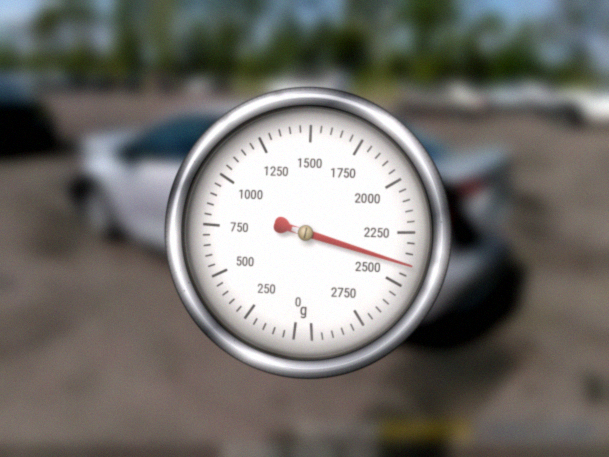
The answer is 2400 g
